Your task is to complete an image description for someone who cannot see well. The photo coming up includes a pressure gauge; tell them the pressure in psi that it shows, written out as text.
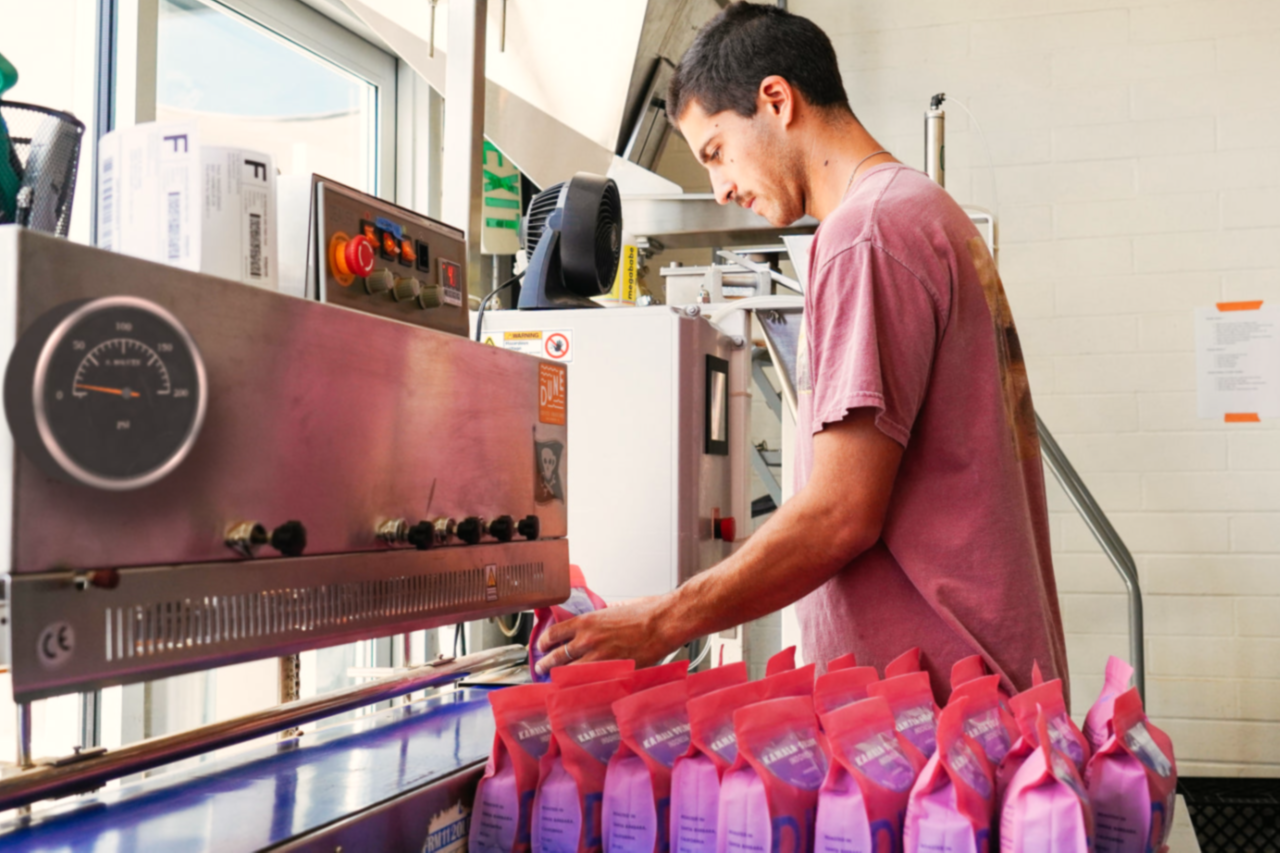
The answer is 10 psi
